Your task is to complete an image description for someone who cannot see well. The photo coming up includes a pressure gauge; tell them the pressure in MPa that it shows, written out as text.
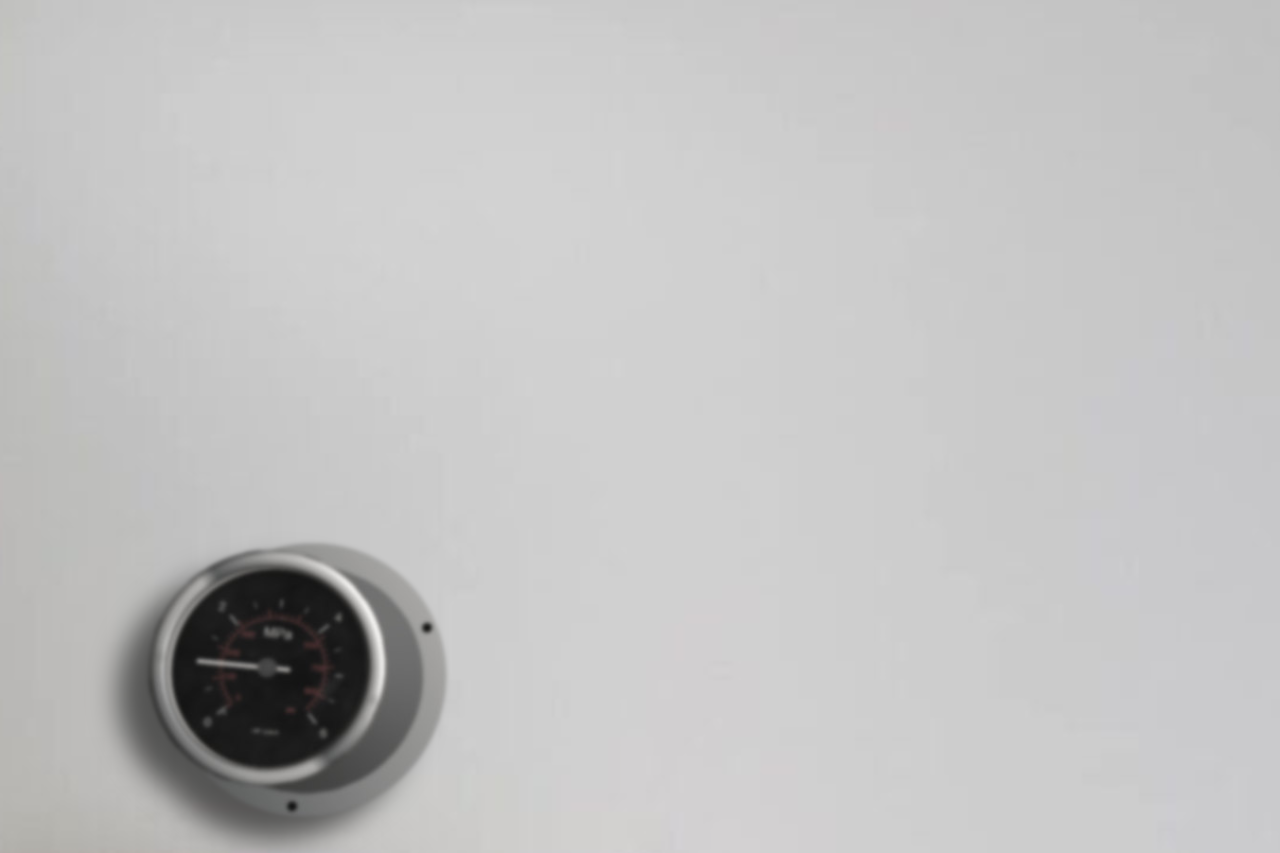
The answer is 1 MPa
